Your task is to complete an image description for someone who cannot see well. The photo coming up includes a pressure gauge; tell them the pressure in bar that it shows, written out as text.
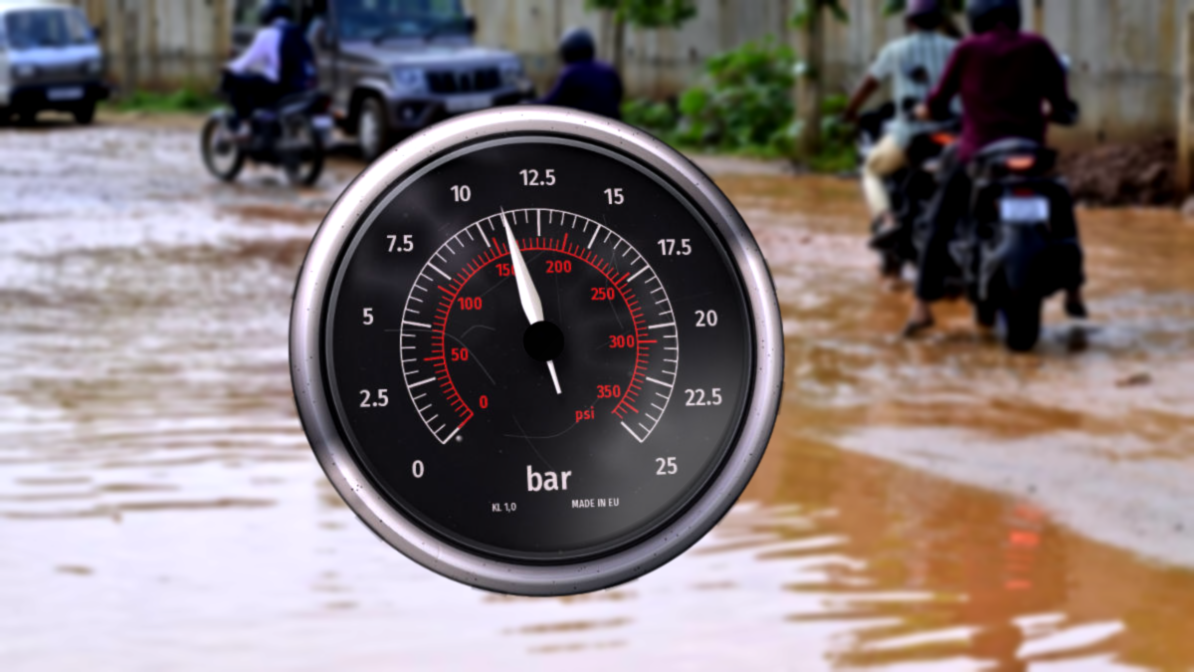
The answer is 11 bar
